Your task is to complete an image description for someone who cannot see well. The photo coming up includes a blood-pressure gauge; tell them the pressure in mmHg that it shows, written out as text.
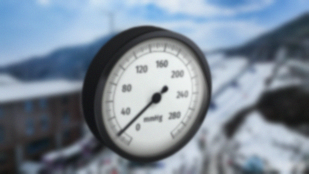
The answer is 20 mmHg
